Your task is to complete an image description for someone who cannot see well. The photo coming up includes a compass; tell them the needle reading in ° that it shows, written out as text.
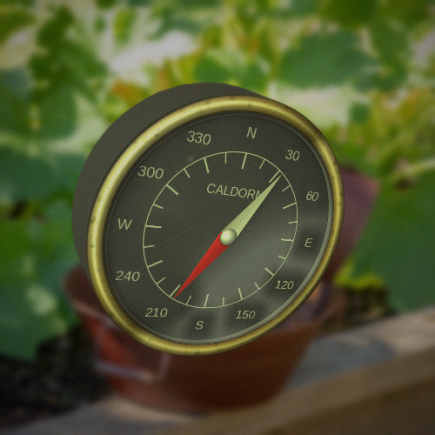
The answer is 210 °
